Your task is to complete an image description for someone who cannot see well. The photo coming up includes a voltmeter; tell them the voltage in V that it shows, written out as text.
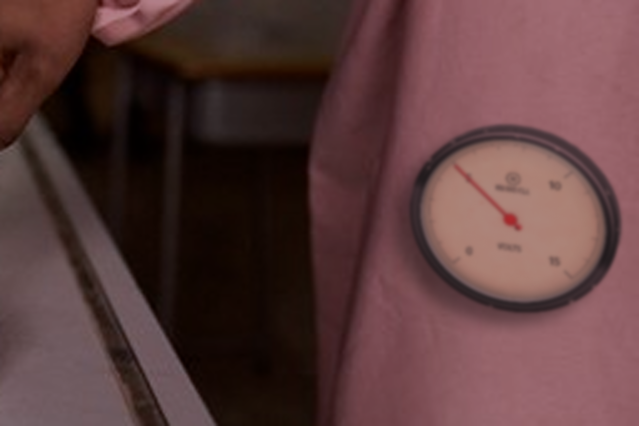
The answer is 5 V
